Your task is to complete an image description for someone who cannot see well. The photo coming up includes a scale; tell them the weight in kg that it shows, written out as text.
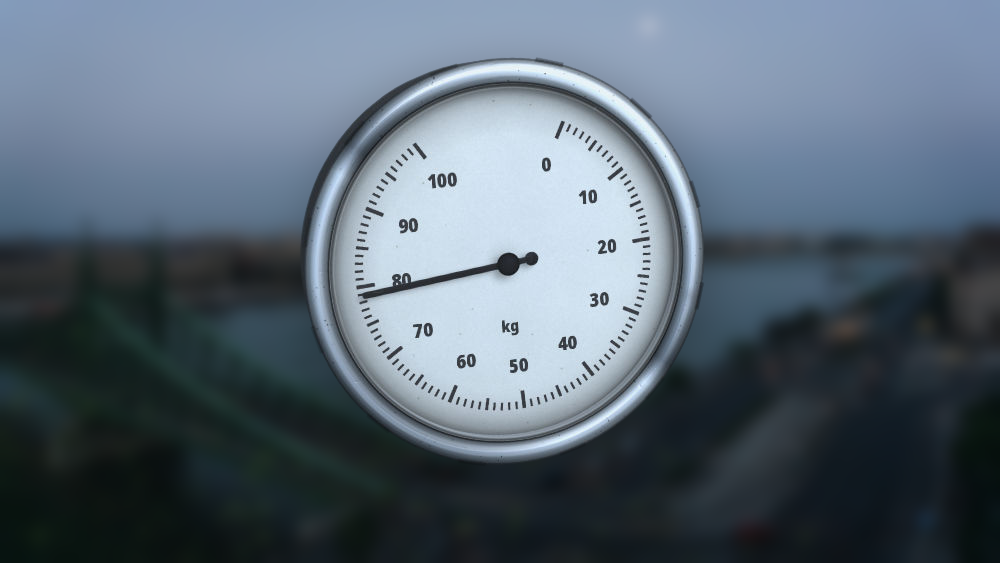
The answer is 79 kg
